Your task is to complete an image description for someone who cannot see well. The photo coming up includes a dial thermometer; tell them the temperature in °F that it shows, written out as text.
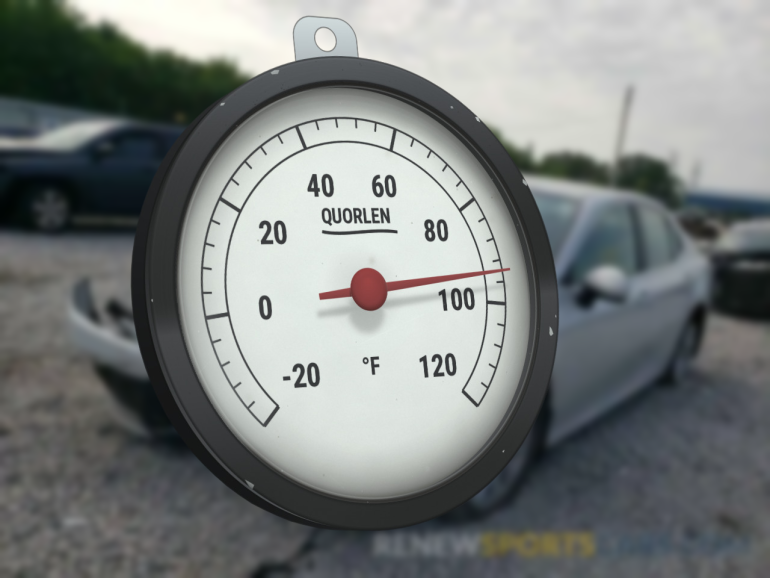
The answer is 94 °F
